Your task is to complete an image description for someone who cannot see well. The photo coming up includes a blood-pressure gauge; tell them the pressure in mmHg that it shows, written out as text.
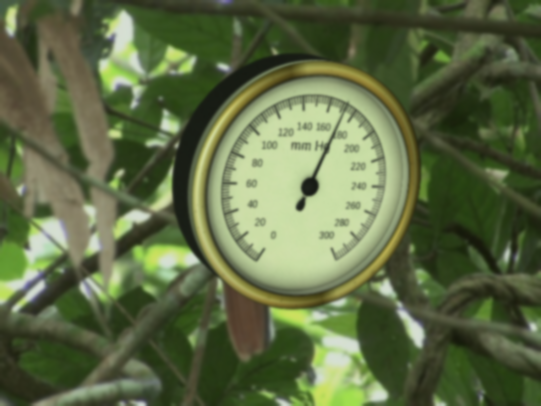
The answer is 170 mmHg
